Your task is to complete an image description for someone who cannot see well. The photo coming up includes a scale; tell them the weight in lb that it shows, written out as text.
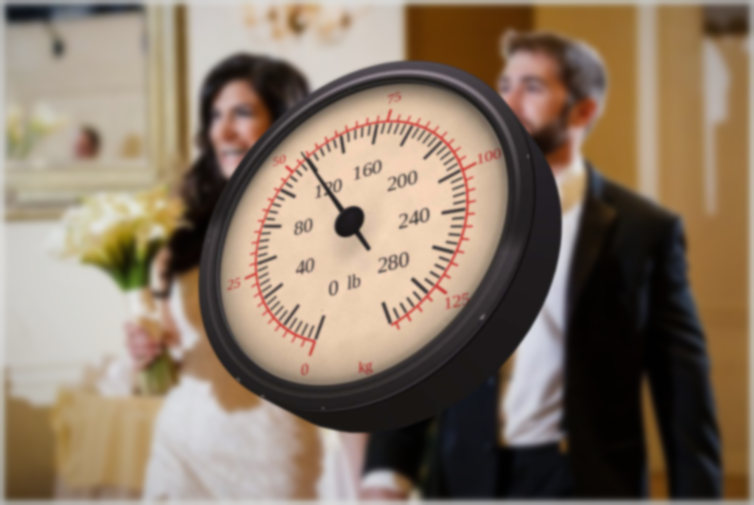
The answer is 120 lb
